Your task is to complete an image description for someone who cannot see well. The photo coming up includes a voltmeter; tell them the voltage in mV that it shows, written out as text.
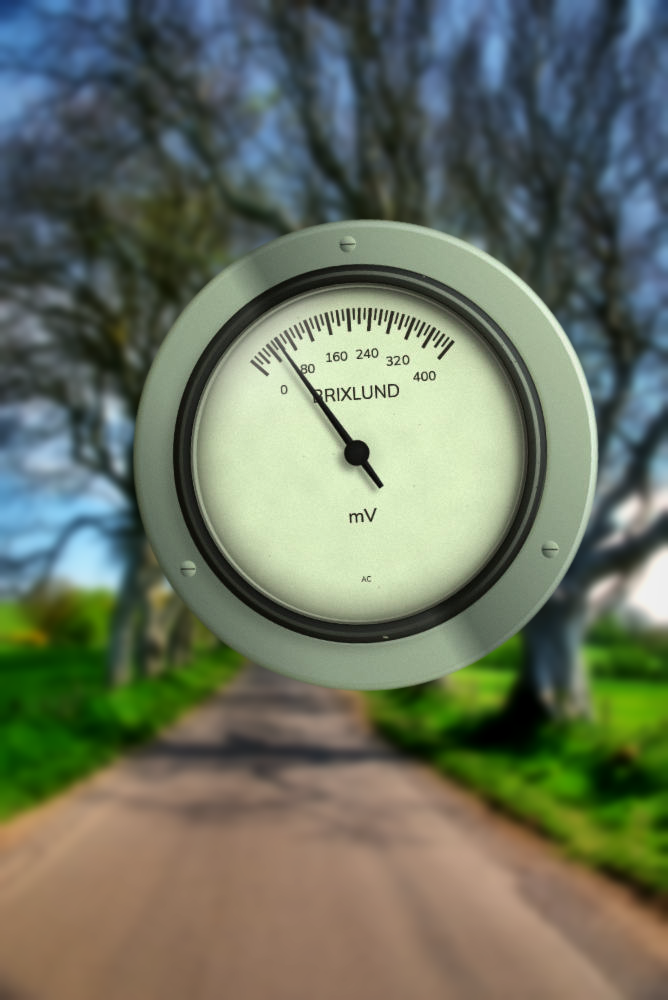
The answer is 60 mV
